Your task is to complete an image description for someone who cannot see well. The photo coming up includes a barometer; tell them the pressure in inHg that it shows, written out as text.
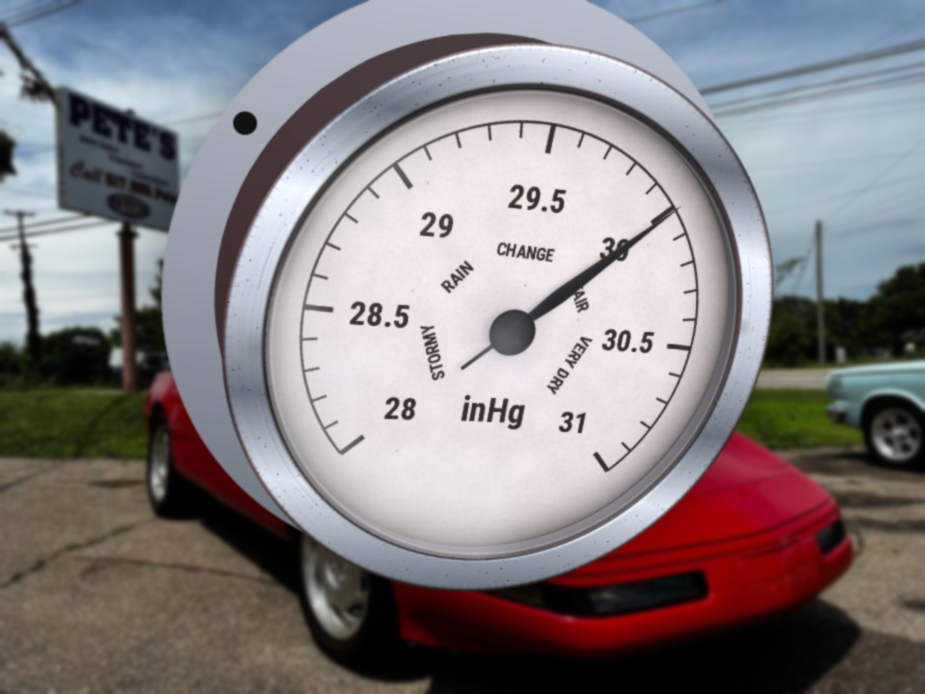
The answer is 30 inHg
